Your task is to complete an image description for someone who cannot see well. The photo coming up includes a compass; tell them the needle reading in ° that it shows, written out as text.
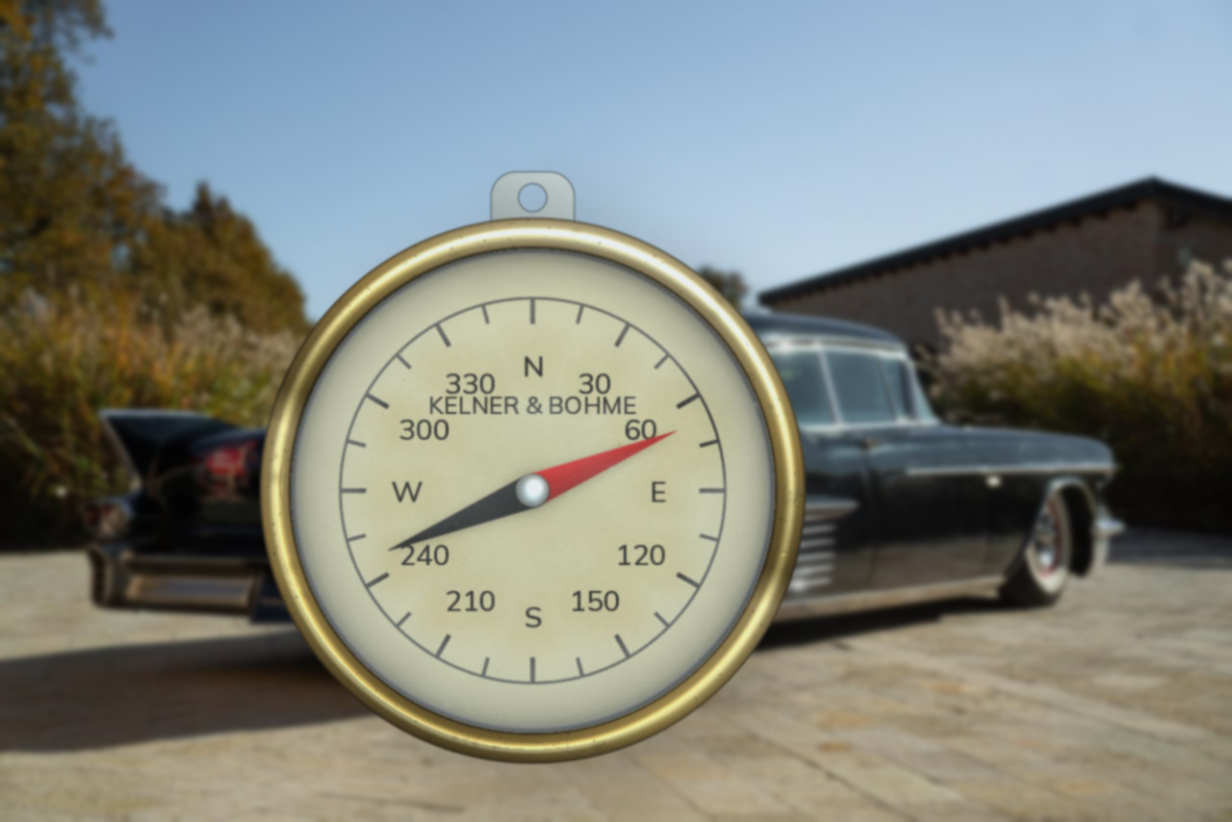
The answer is 67.5 °
